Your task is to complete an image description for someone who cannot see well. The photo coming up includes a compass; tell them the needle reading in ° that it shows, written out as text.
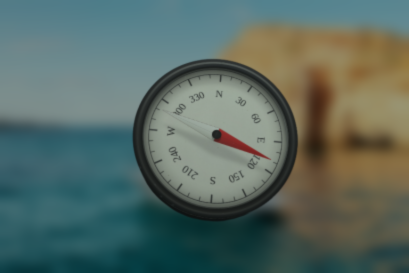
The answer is 110 °
